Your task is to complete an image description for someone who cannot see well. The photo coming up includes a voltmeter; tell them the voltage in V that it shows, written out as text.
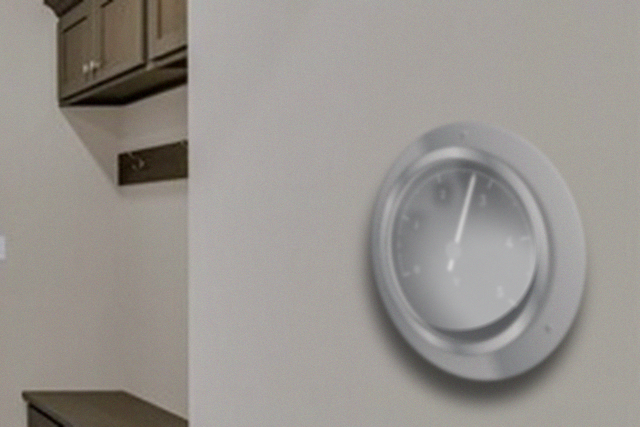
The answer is 2.75 V
